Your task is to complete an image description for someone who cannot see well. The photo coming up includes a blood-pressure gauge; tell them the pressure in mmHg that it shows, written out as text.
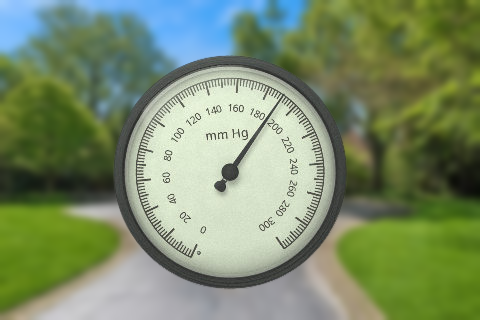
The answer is 190 mmHg
